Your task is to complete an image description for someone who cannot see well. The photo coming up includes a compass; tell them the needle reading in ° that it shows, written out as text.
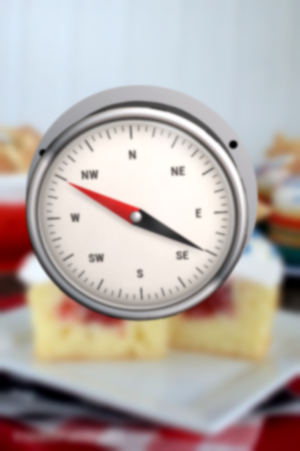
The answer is 300 °
